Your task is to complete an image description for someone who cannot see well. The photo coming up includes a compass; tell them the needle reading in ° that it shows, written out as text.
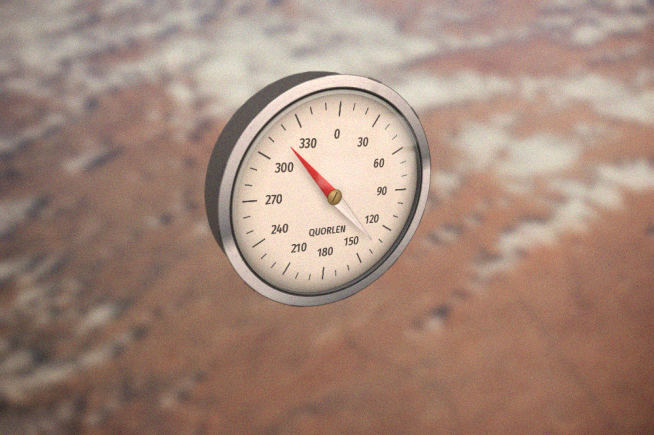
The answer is 315 °
